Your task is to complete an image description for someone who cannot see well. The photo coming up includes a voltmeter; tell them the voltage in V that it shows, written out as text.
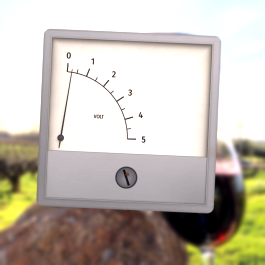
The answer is 0.25 V
